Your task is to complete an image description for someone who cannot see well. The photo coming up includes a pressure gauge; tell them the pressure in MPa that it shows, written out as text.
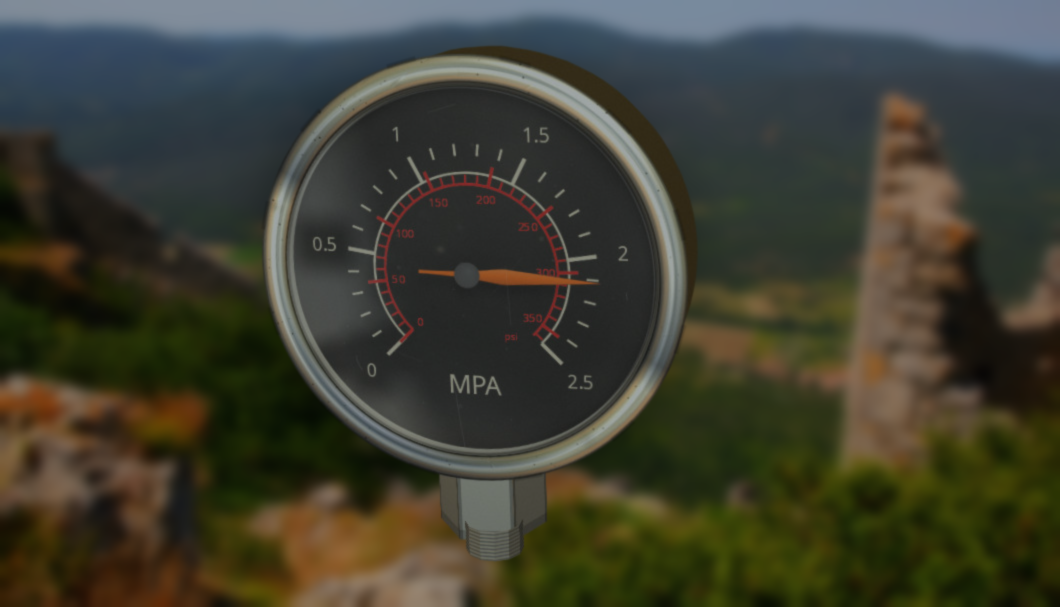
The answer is 2.1 MPa
